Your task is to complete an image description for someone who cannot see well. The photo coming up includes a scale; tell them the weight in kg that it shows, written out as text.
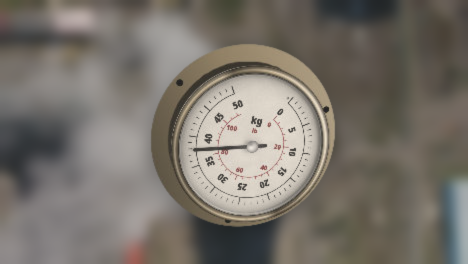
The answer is 38 kg
